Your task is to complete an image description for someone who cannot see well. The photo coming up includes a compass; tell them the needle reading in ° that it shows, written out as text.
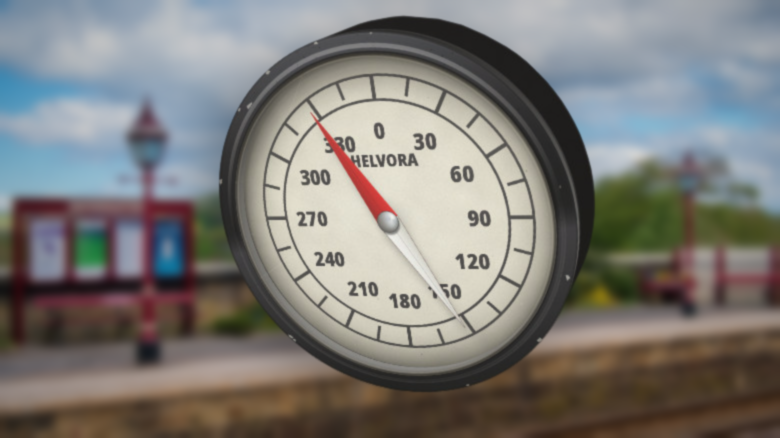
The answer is 330 °
